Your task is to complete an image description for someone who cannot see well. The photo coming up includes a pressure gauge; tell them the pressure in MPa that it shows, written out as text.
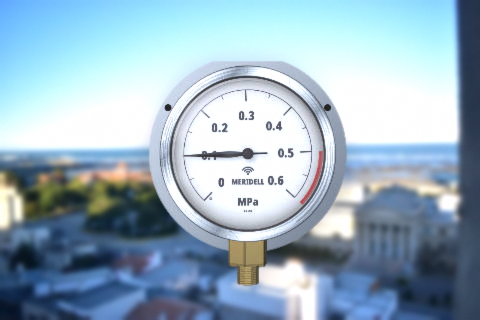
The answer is 0.1 MPa
